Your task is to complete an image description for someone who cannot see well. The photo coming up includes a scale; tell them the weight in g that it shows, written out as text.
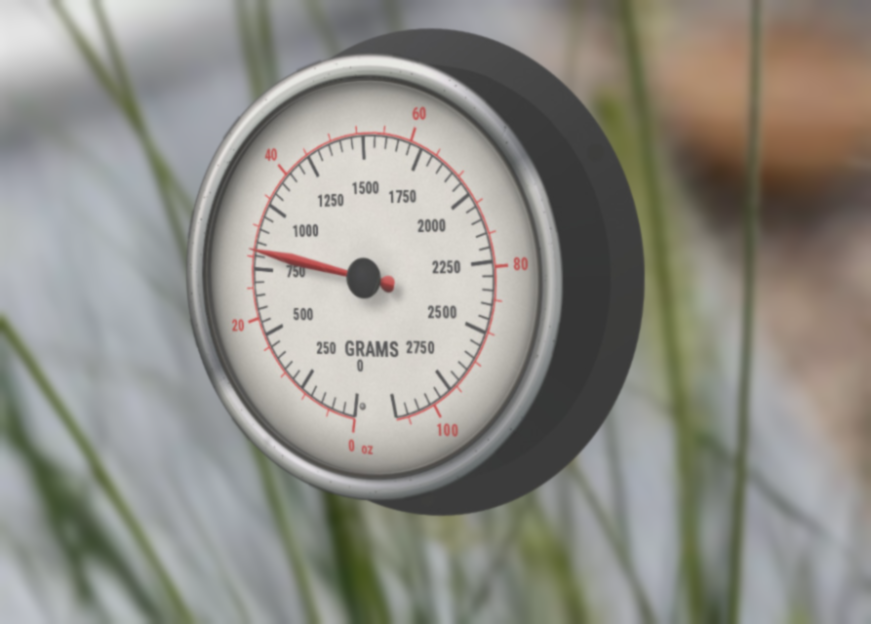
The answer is 825 g
